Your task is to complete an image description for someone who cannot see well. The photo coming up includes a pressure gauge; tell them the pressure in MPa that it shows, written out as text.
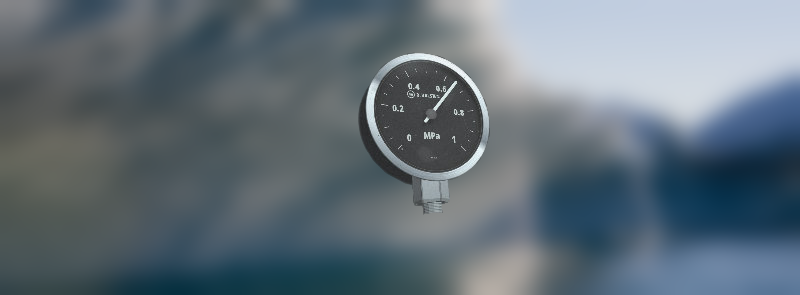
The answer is 0.65 MPa
